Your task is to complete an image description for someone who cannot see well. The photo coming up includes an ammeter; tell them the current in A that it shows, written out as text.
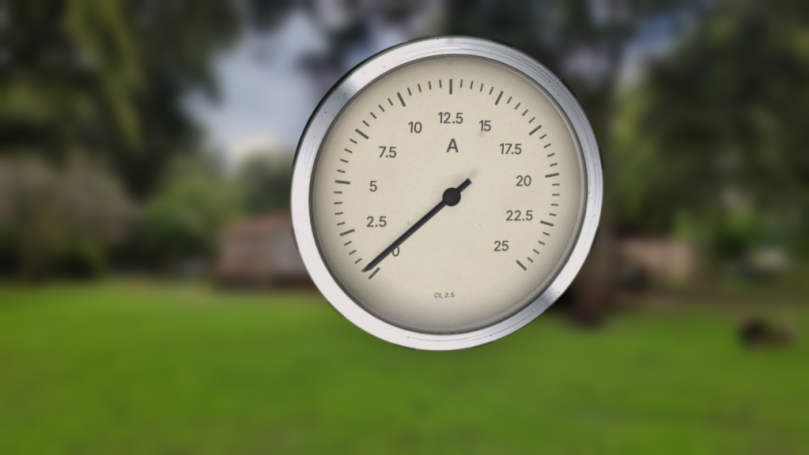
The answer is 0.5 A
